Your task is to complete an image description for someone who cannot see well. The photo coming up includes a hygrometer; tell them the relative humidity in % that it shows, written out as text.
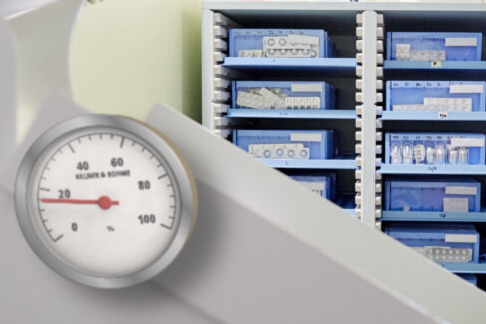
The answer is 16 %
